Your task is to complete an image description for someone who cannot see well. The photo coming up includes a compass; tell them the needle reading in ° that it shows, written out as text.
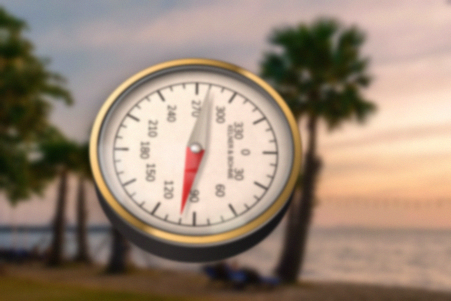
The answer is 100 °
